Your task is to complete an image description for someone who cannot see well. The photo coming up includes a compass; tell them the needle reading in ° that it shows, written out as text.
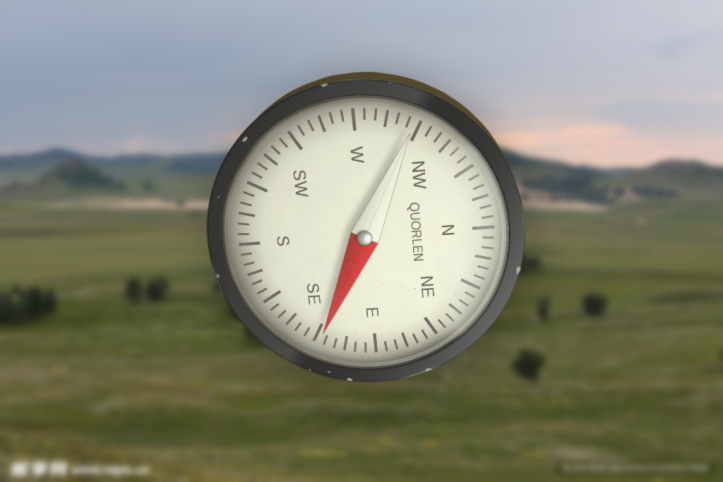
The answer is 117.5 °
